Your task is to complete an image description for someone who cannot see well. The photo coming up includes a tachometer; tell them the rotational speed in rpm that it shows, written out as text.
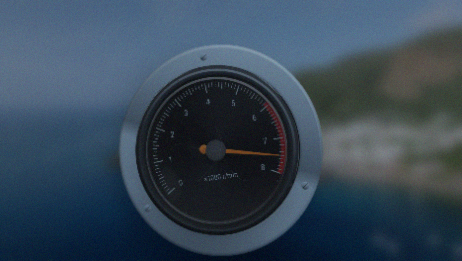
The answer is 7500 rpm
